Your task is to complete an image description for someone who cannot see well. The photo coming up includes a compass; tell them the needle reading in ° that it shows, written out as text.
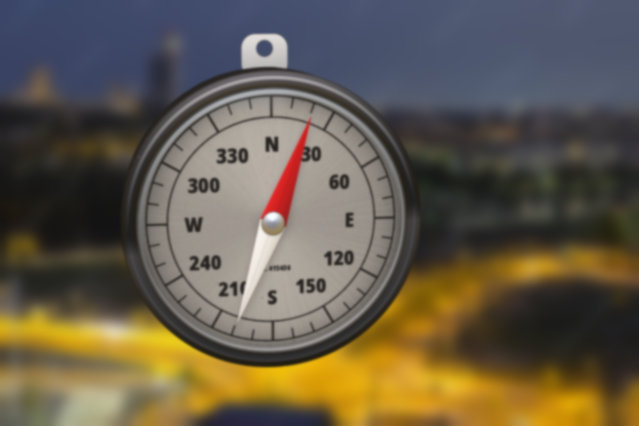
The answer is 20 °
